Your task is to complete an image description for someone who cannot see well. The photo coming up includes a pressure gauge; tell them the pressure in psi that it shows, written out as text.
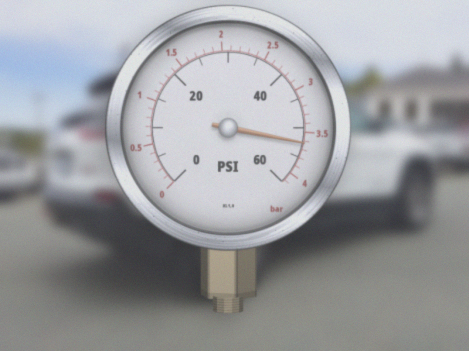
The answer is 52.5 psi
